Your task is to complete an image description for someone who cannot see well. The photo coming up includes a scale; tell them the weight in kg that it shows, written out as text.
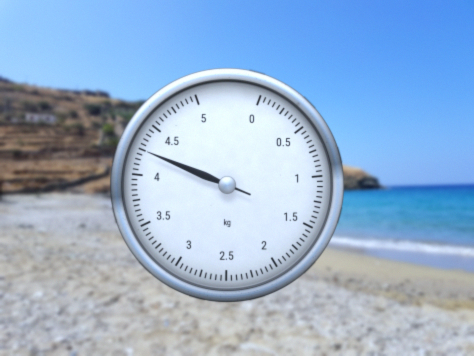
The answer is 4.25 kg
